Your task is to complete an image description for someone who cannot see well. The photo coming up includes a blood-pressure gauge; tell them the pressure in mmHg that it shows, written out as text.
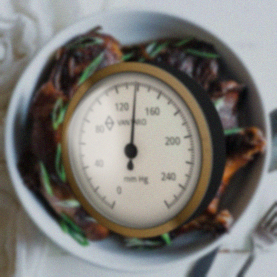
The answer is 140 mmHg
